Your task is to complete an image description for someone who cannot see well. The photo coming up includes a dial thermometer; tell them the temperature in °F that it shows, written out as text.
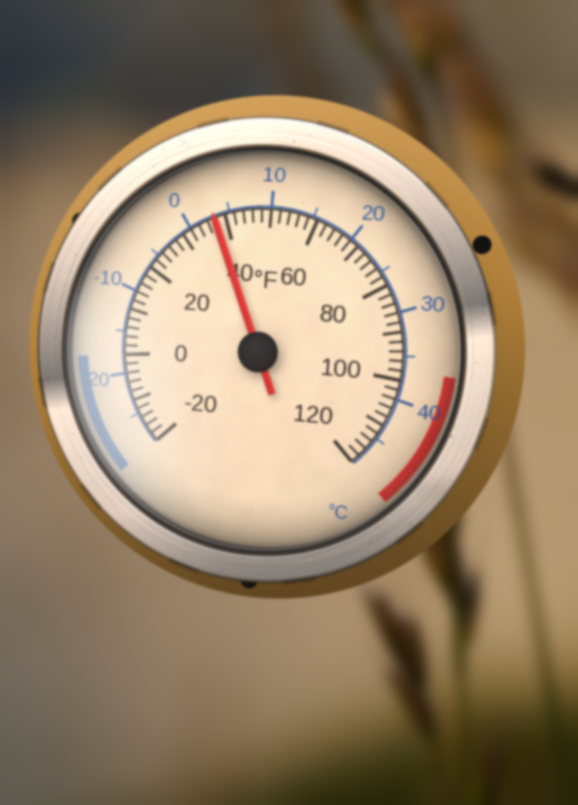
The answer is 38 °F
